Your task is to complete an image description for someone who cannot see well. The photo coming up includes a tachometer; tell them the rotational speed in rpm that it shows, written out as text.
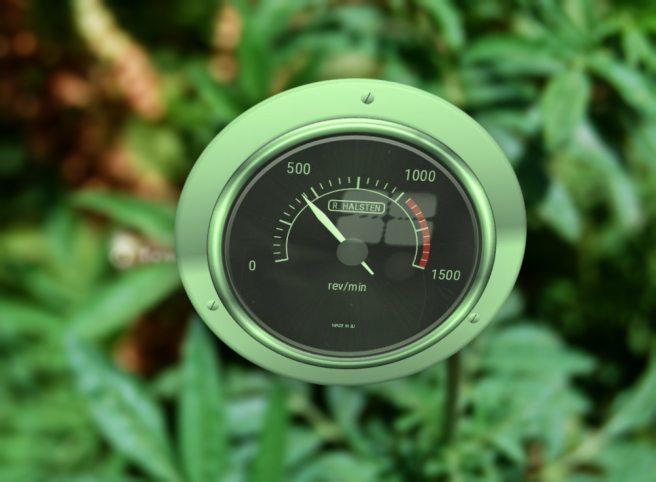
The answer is 450 rpm
